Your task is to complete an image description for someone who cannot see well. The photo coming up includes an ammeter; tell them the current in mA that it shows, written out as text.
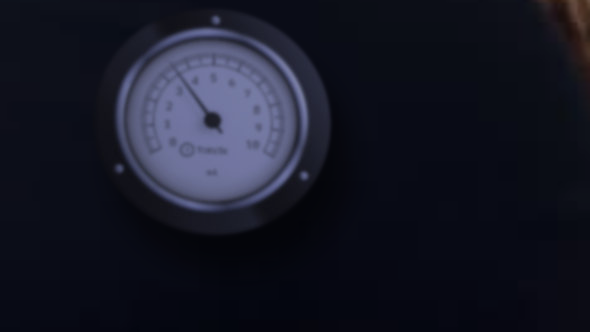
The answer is 3.5 mA
